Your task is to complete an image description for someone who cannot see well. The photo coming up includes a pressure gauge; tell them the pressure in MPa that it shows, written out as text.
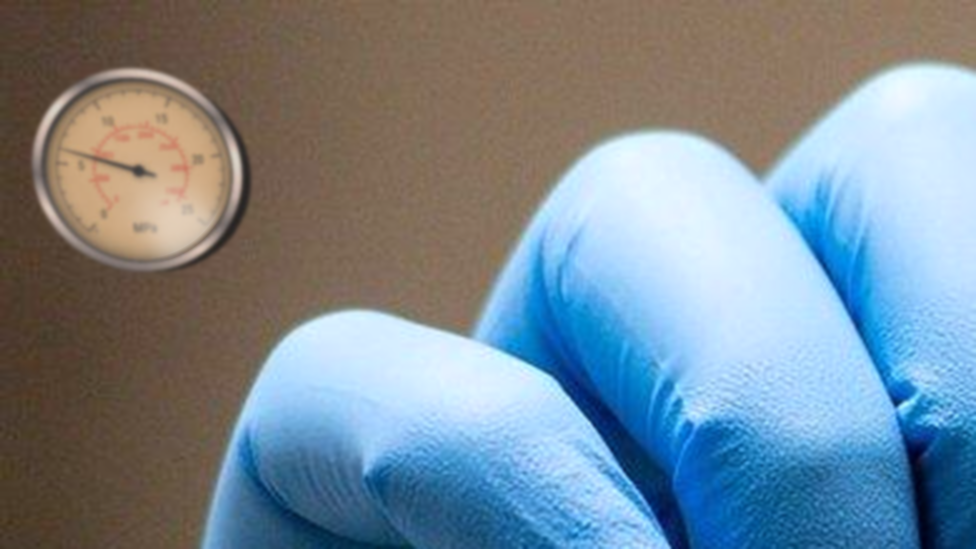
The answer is 6 MPa
